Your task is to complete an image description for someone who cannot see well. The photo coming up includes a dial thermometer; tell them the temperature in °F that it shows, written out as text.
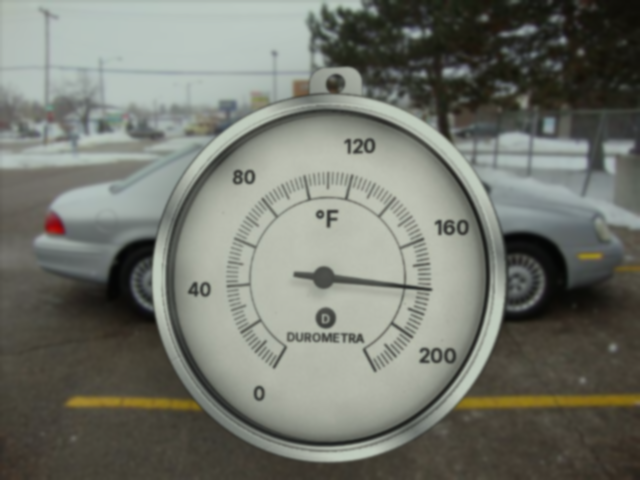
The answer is 180 °F
